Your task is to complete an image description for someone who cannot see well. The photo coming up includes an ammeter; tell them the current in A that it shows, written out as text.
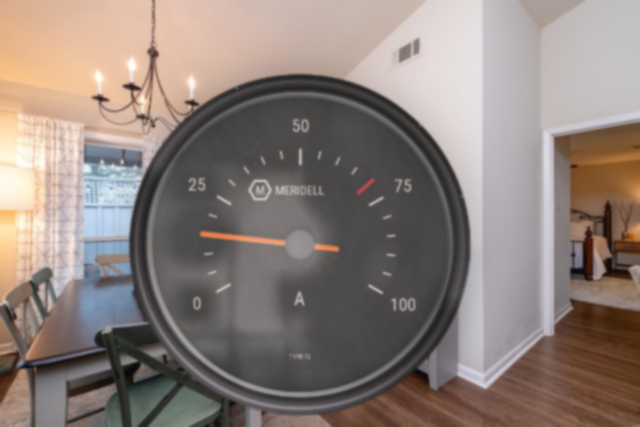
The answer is 15 A
